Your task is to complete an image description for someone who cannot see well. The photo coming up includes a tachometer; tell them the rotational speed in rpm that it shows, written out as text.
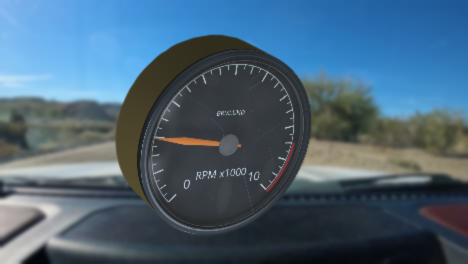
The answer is 2000 rpm
